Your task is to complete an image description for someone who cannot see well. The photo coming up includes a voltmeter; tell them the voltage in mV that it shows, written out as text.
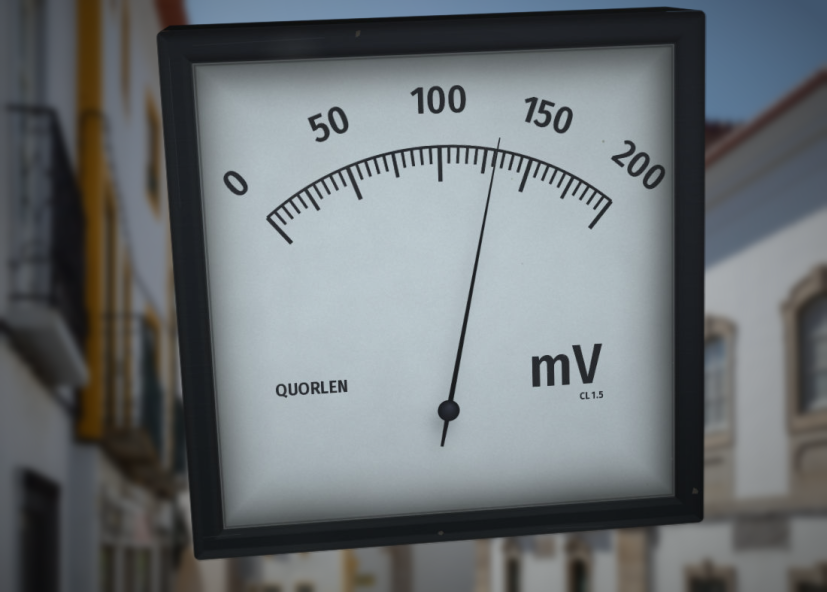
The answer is 130 mV
